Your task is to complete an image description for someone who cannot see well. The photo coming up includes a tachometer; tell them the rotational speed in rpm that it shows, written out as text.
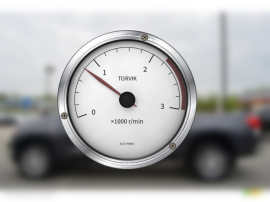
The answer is 800 rpm
